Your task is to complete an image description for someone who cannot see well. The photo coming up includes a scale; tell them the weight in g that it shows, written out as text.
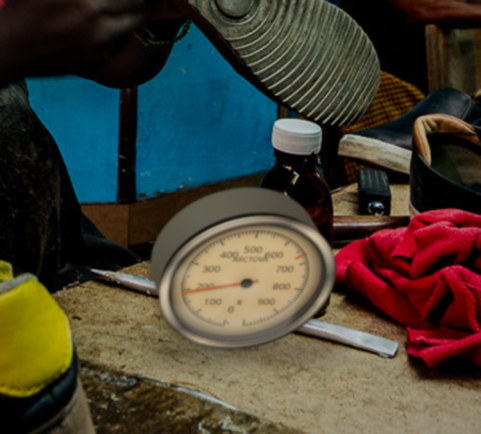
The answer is 200 g
